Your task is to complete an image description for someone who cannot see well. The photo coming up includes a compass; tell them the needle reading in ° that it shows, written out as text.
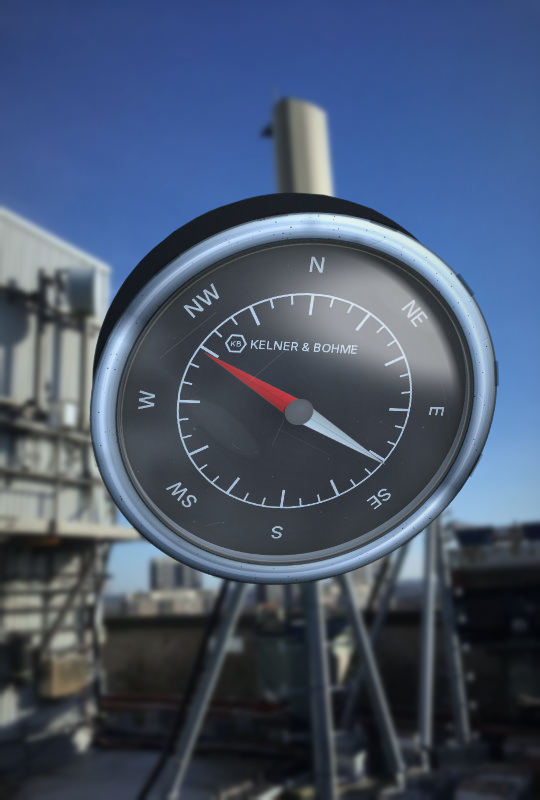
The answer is 300 °
